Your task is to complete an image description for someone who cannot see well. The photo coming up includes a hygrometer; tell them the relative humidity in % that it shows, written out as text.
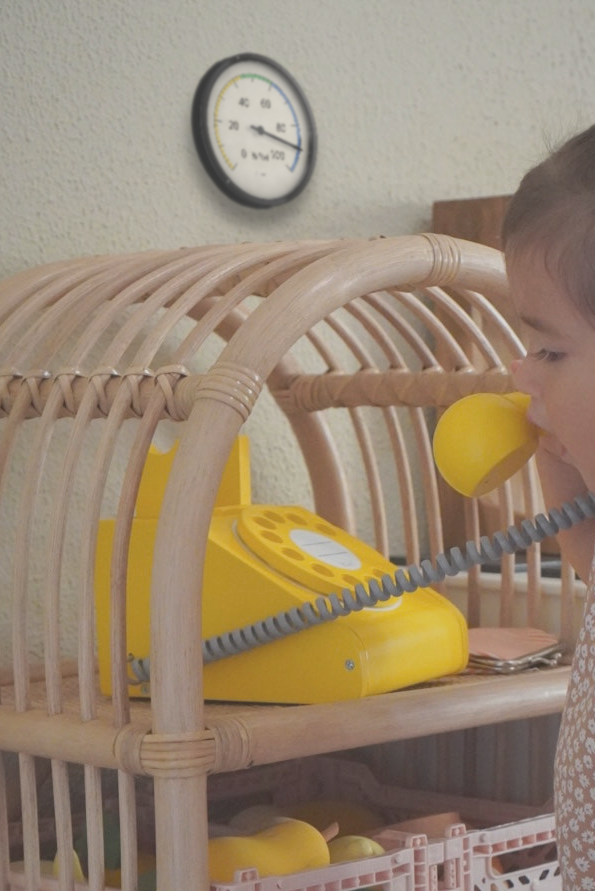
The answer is 90 %
